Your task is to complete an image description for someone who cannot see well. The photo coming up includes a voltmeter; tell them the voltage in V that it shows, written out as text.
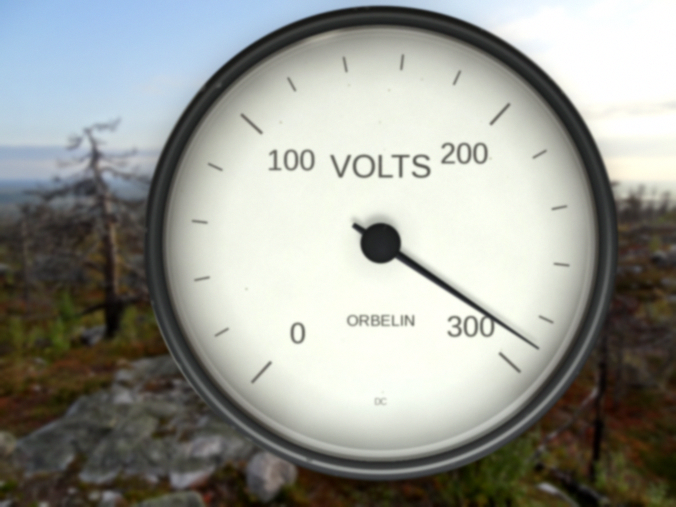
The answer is 290 V
